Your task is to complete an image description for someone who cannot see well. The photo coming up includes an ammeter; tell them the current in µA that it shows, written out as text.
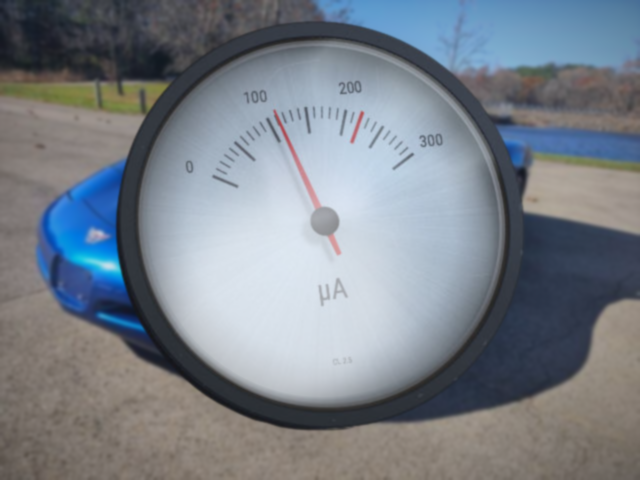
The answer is 110 µA
